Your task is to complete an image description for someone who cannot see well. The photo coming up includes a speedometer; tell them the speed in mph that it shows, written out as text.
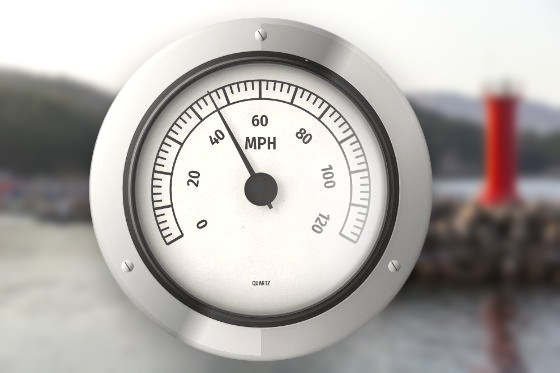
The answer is 46 mph
